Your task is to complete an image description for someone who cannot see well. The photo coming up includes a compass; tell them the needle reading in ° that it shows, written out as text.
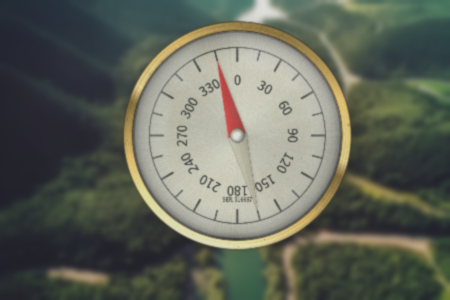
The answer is 345 °
